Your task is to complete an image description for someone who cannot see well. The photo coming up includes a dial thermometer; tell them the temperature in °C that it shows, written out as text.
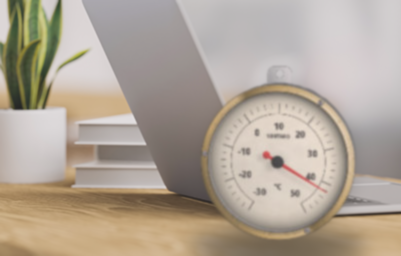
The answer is 42 °C
